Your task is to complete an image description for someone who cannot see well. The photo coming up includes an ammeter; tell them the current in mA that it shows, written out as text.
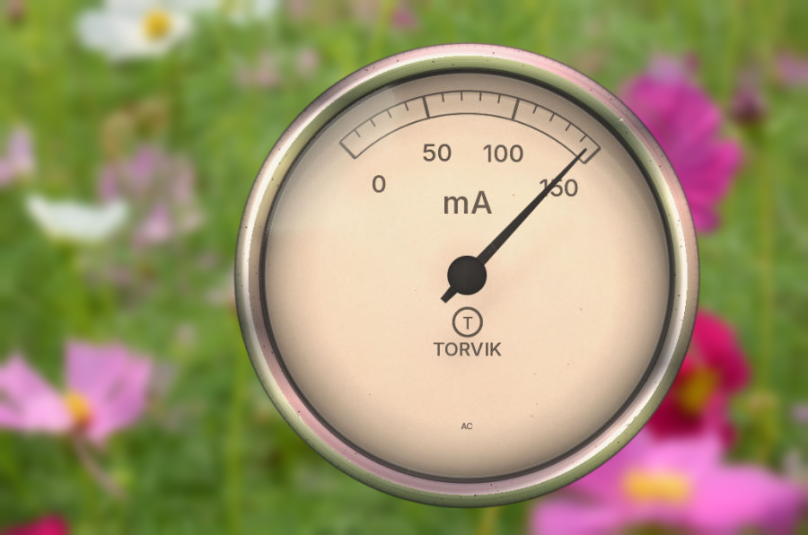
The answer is 145 mA
